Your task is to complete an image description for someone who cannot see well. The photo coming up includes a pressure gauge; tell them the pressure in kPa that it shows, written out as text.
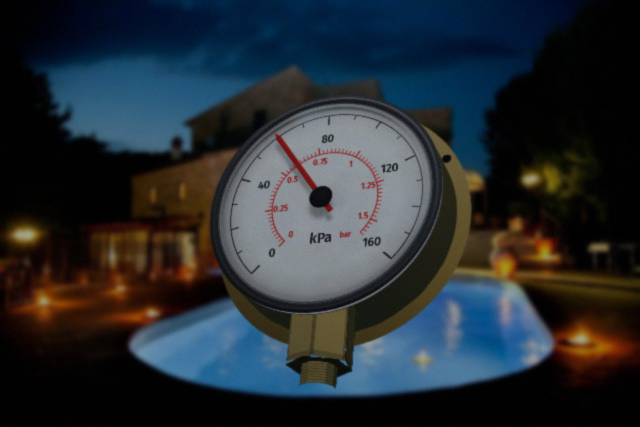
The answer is 60 kPa
